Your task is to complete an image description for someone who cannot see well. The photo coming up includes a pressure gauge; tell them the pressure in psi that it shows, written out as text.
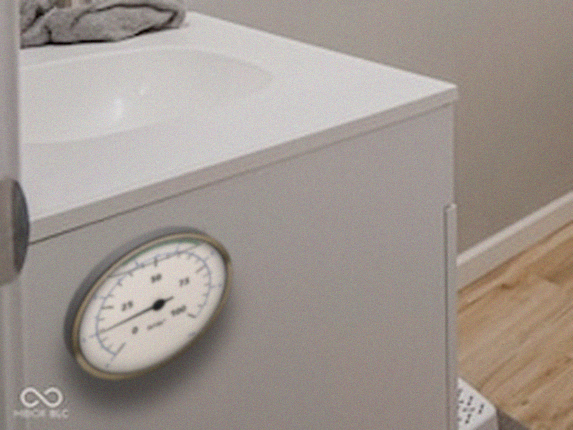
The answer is 15 psi
